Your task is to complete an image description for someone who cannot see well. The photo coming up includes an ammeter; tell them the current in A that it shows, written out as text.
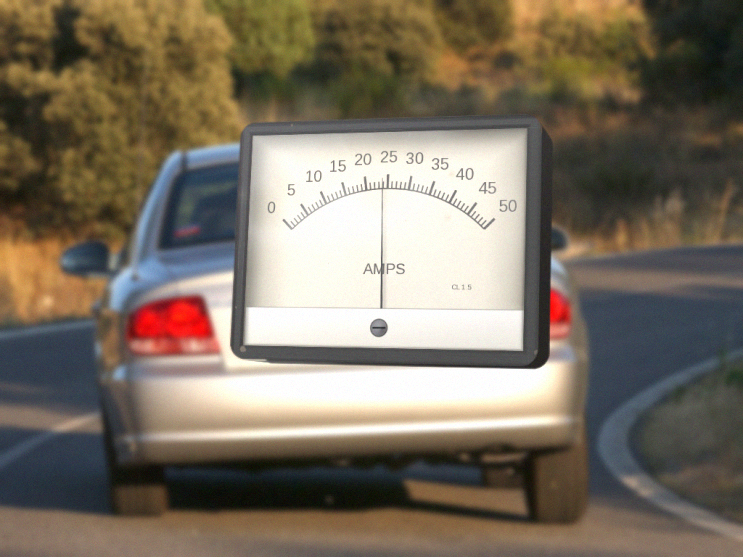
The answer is 24 A
